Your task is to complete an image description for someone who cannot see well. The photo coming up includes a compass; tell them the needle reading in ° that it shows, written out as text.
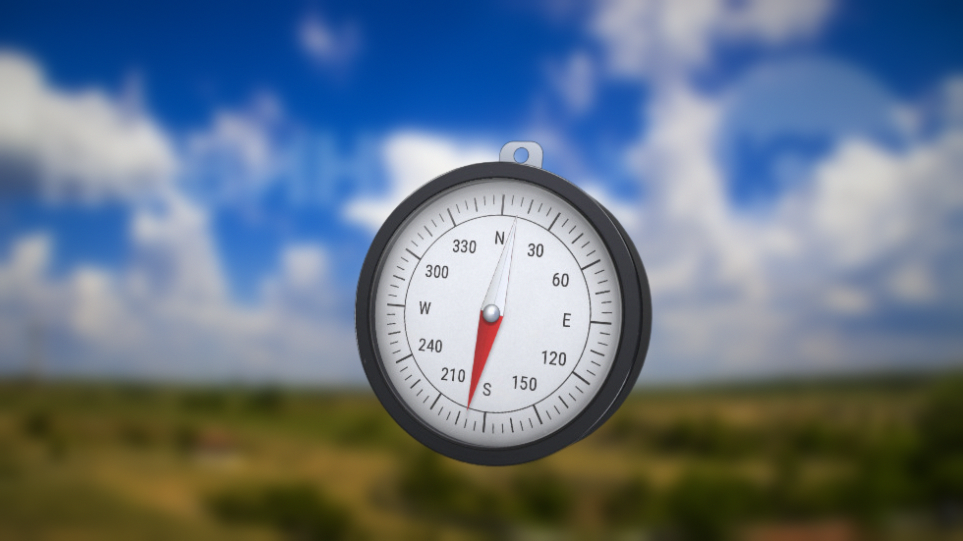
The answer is 190 °
